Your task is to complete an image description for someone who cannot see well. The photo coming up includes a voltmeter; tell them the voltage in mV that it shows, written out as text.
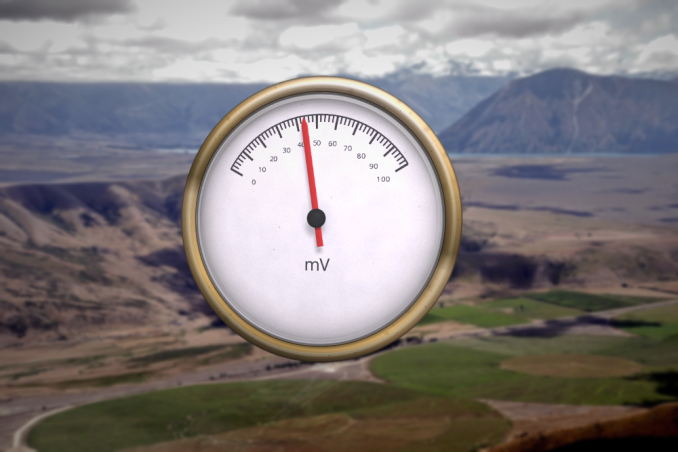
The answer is 44 mV
